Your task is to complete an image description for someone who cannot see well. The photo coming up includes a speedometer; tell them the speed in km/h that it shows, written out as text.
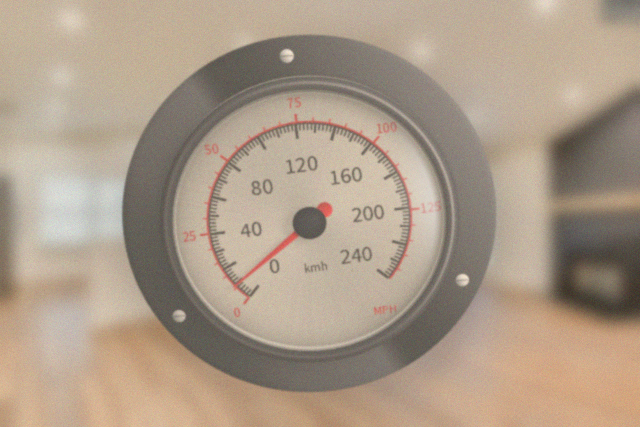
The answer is 10 km/h
